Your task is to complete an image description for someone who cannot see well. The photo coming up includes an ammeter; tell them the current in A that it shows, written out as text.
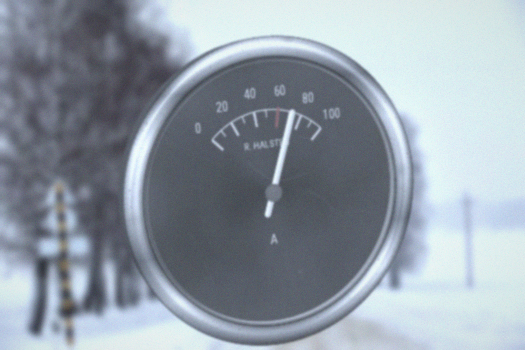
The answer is 70 A
